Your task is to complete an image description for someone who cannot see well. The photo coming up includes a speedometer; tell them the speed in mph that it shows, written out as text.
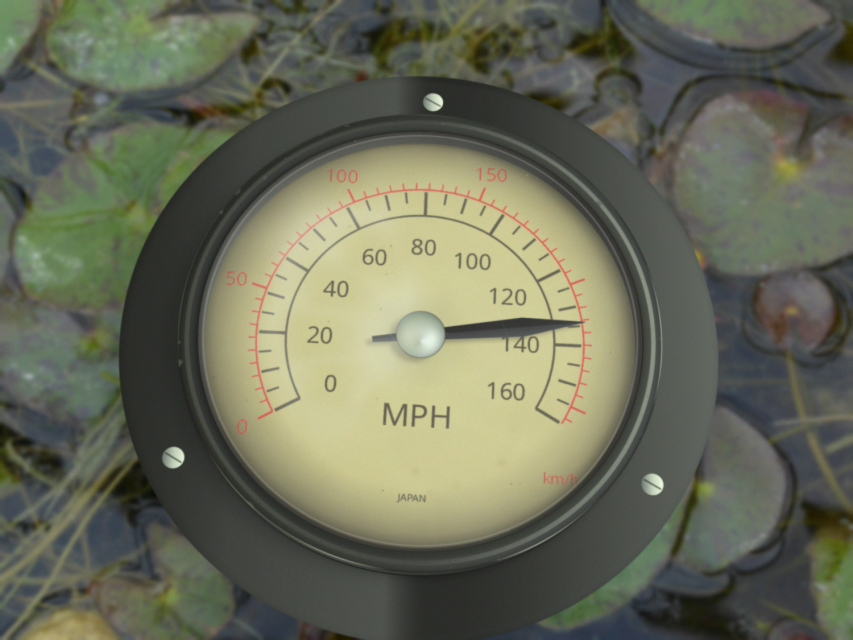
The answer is 135 mph
